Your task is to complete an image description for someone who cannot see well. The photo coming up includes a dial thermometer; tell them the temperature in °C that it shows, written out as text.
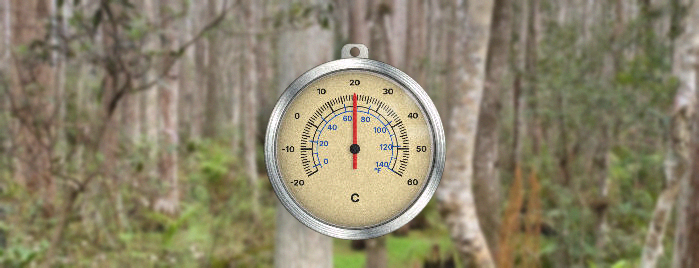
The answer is 20 °C
